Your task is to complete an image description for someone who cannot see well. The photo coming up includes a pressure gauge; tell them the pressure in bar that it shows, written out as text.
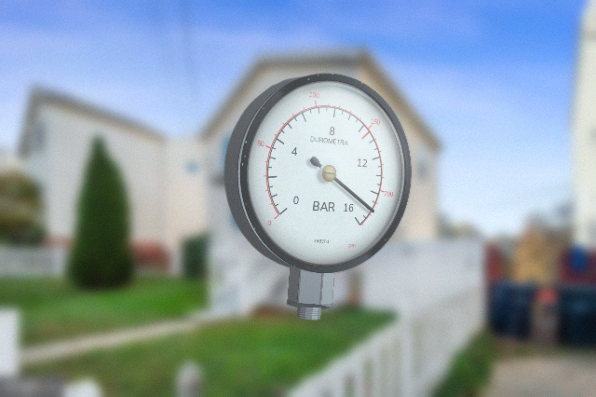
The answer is 15 bar
